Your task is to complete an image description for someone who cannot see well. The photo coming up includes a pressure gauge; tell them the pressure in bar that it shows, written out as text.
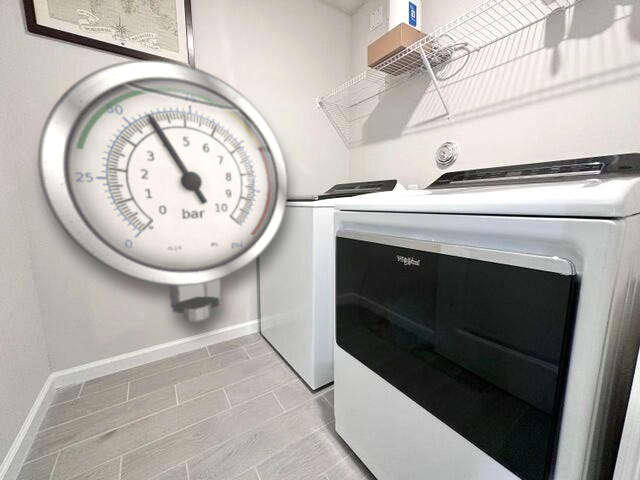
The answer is 4 bar
